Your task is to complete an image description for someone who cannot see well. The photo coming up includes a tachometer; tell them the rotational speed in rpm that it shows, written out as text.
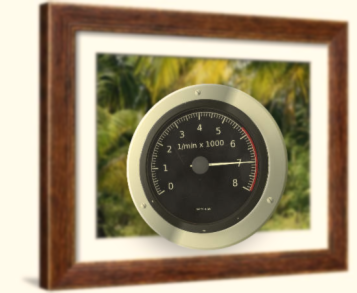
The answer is 7000 rpm
